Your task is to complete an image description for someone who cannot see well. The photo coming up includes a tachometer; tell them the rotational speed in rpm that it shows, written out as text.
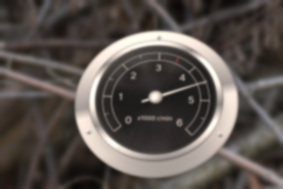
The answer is 4500 rpm
